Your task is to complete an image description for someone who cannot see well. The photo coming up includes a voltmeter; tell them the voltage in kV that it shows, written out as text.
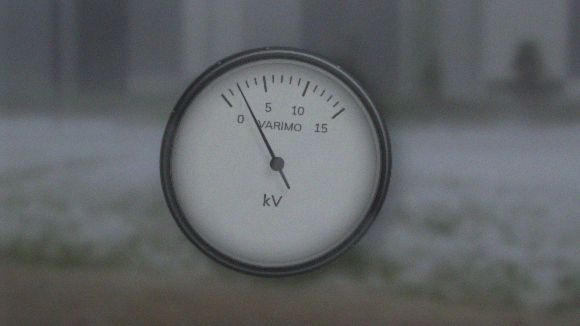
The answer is 2 kV
